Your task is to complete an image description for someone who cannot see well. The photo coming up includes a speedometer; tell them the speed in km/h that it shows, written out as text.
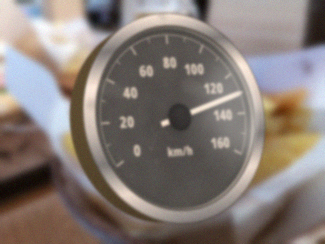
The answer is 130 km/h
